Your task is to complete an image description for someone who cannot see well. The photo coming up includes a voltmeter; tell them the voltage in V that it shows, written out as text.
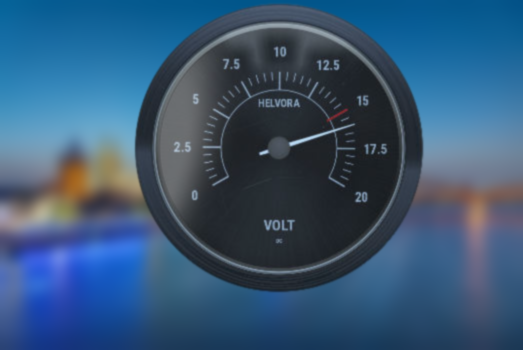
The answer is 16 V
